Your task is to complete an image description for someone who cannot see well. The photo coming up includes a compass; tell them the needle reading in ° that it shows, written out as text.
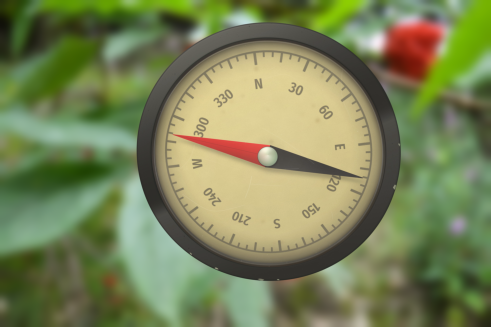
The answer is 290 °
